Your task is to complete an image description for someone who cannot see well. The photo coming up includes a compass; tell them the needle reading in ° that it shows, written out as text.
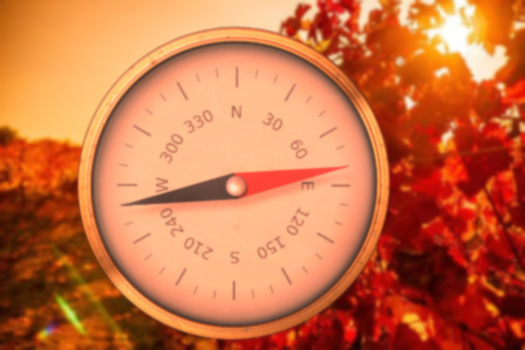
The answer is 80 °
